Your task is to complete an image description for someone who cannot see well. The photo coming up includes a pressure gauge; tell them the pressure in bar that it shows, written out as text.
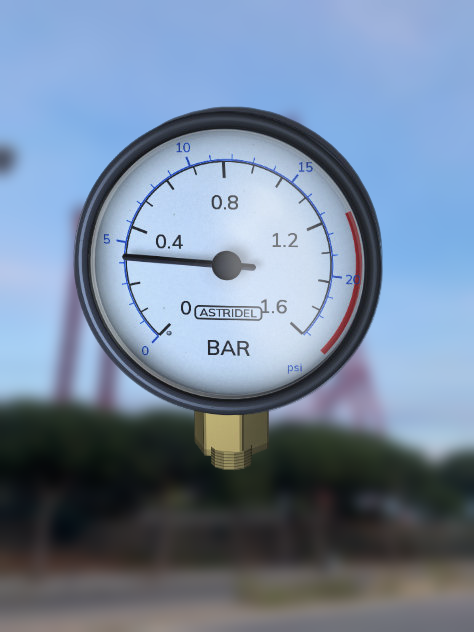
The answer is 0.3 bar
